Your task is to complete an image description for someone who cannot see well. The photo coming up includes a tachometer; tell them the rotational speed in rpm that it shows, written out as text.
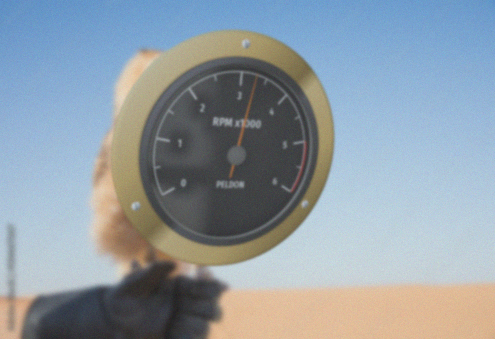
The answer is 3250 rpm
